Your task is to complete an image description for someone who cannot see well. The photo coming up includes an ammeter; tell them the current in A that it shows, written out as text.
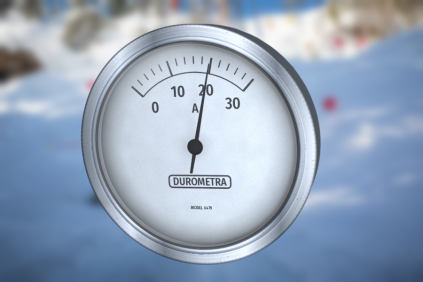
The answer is 20 A
